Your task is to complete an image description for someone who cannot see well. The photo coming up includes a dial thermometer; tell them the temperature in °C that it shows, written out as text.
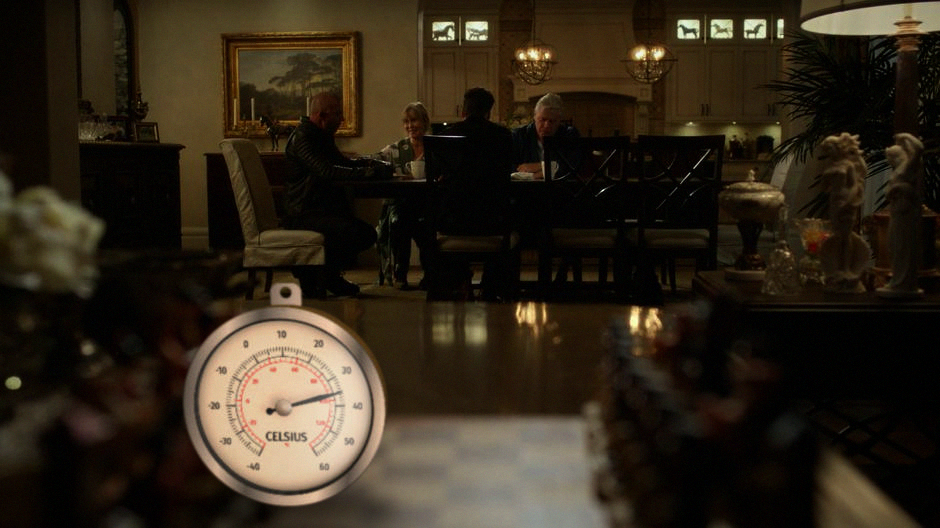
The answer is 35 °C
